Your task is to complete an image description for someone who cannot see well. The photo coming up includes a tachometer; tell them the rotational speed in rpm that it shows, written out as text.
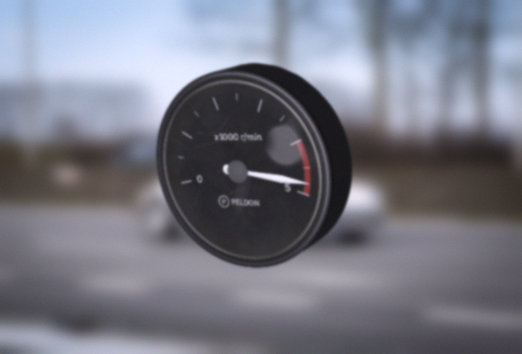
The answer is 4750 rpm
